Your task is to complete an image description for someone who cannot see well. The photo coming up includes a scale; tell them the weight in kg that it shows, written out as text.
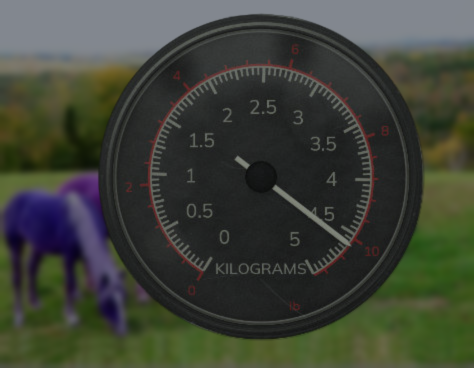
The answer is 4.6 kg
